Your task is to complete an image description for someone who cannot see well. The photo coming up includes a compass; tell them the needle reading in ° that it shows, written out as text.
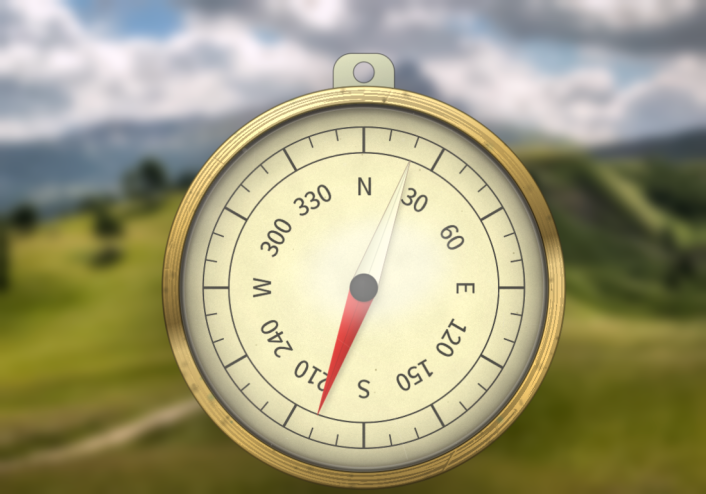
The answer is 200 °
